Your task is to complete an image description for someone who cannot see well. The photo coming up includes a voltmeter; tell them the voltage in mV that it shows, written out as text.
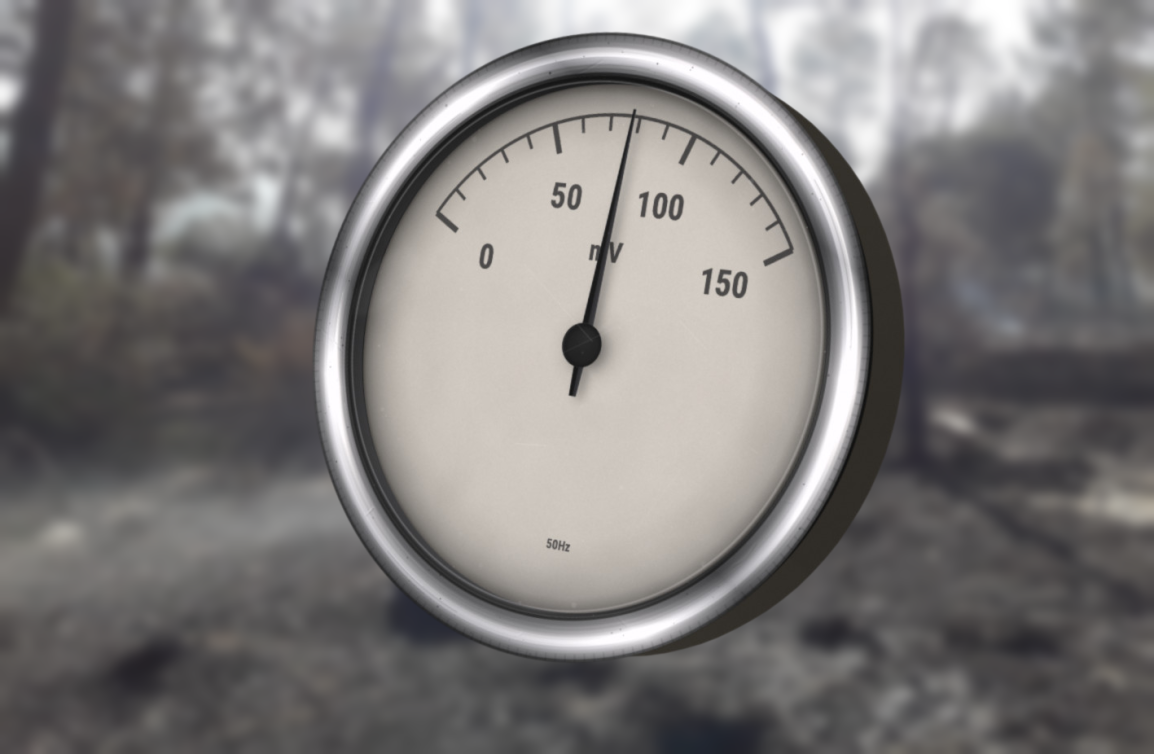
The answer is 80 mV
